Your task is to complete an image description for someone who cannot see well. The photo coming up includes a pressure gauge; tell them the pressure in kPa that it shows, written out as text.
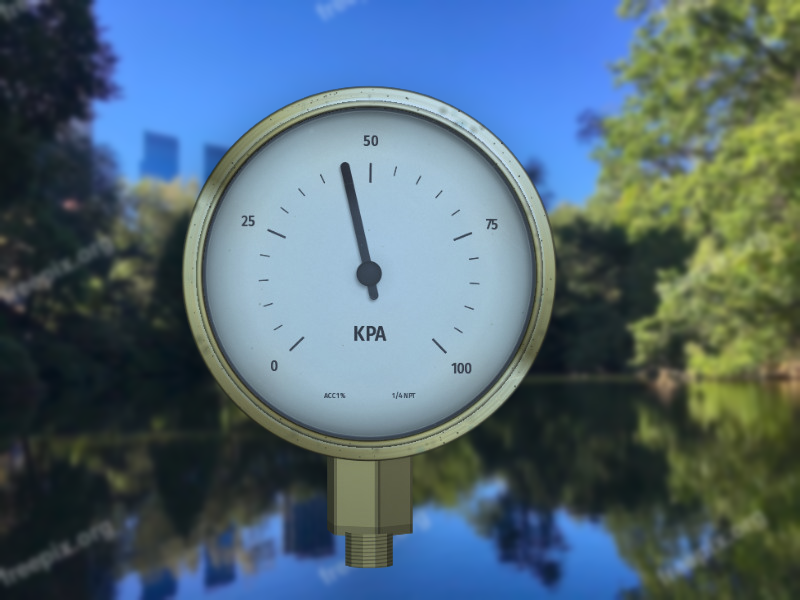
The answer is 45 kPa
